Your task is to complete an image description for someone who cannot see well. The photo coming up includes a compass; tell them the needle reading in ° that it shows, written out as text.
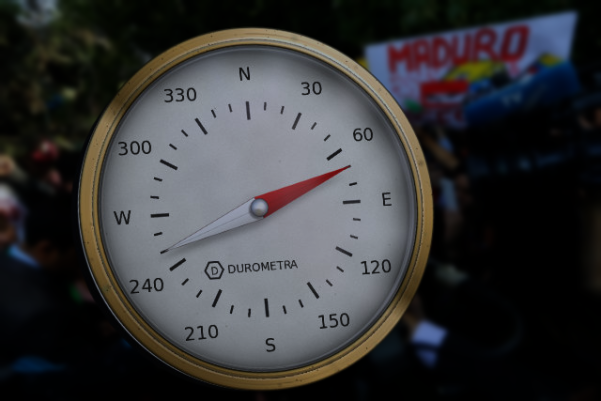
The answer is 70 °
